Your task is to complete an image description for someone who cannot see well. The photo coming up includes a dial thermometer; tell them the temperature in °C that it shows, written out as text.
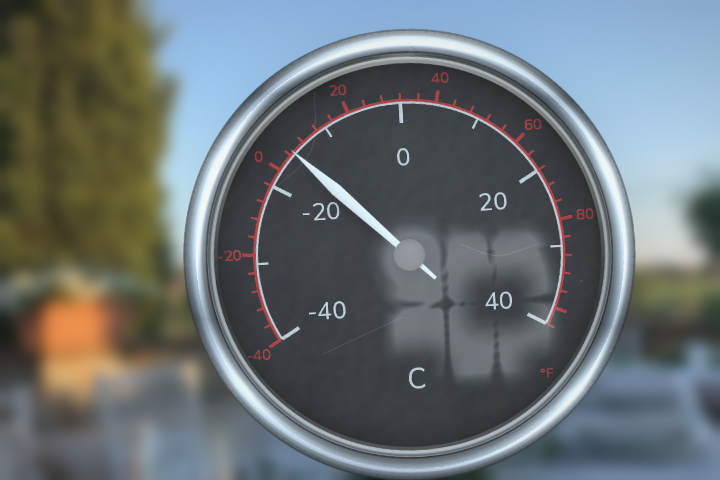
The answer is -15 °C
